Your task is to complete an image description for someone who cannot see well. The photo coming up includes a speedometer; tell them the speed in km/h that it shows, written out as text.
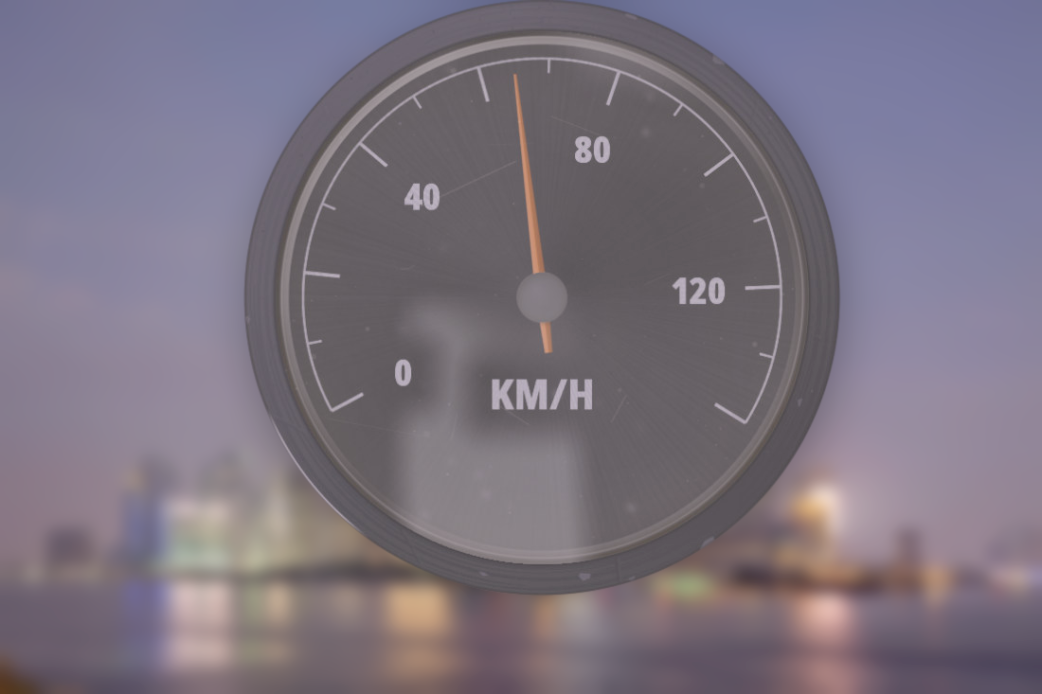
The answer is 65 km/h
